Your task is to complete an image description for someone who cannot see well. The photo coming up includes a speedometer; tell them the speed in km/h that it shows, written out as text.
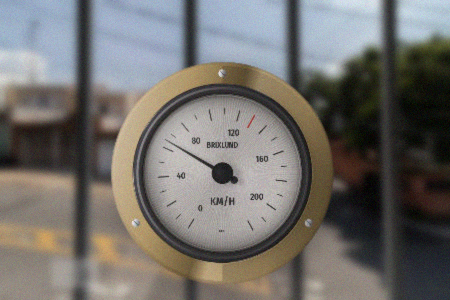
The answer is 65 km/h
